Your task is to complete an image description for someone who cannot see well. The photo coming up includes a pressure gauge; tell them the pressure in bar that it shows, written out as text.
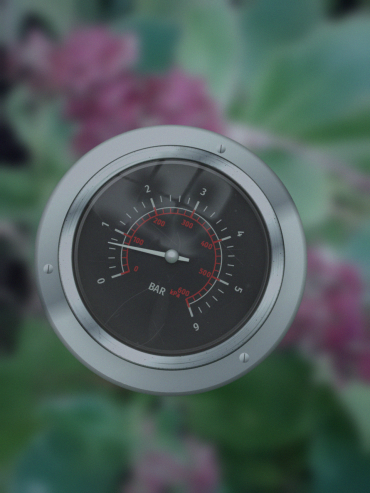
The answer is 0.7 bar
